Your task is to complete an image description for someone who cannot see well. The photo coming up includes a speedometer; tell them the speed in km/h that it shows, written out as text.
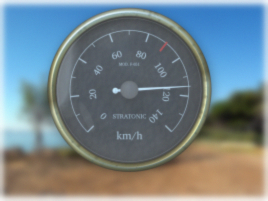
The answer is 115 km/h
